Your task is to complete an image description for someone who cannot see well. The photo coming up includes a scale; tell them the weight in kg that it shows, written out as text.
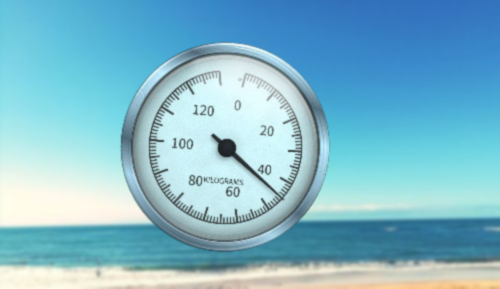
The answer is 45 kg
